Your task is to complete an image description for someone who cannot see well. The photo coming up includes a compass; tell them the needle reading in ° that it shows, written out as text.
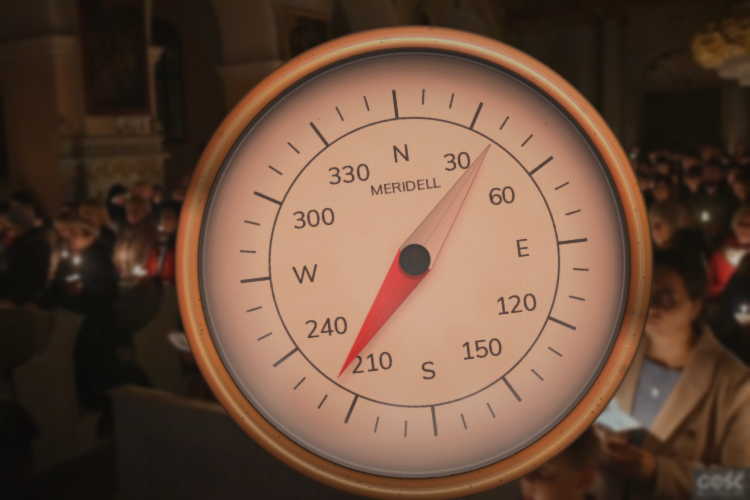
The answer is 220 °
